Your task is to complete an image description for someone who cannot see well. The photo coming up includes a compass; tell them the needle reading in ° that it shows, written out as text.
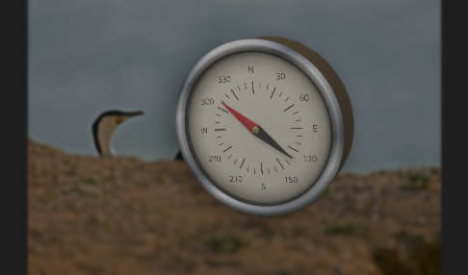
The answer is 310 °
